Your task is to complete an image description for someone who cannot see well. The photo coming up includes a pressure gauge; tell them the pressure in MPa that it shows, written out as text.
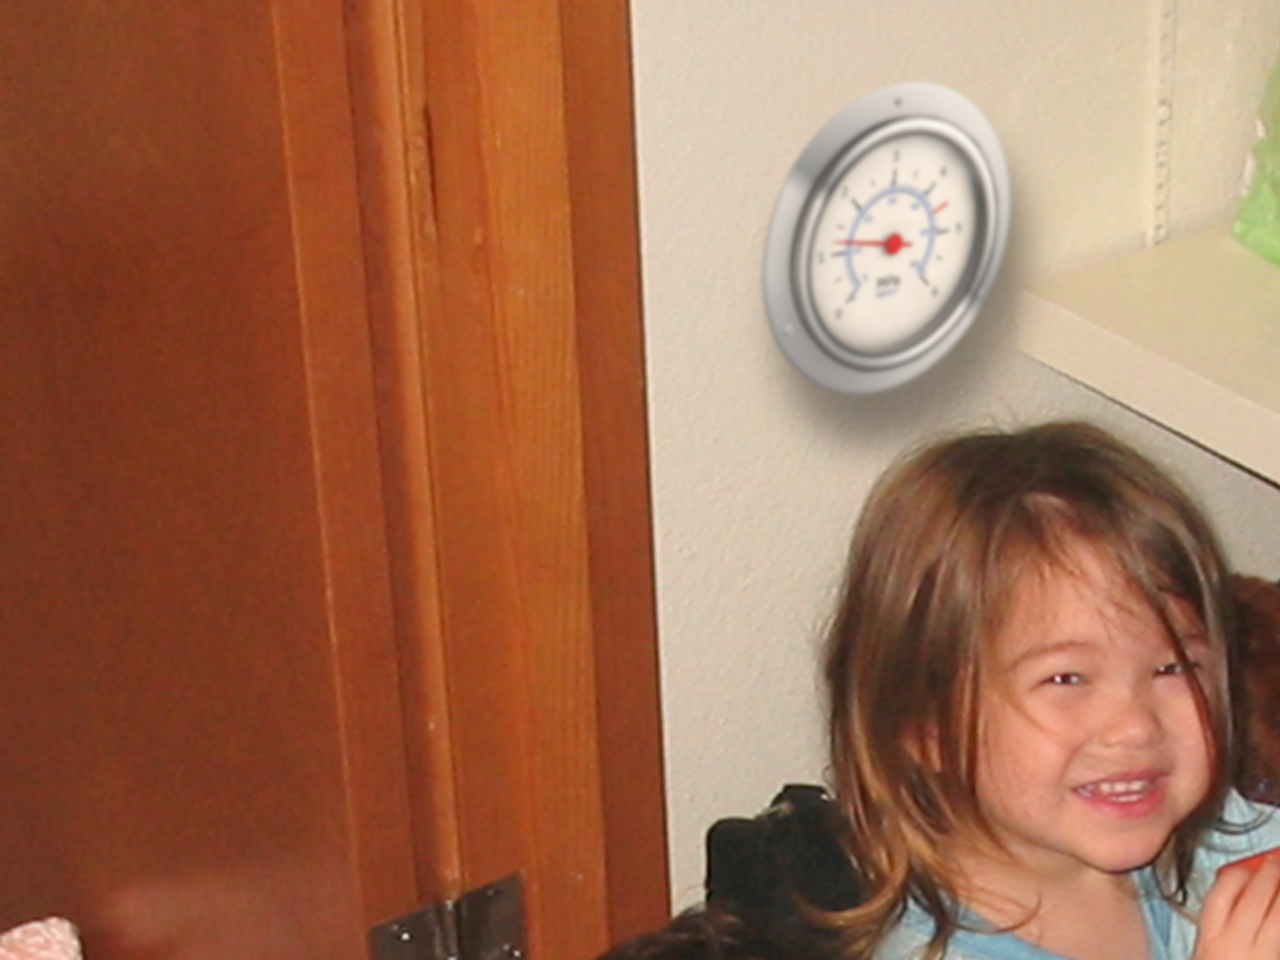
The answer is 1.25 MPa
